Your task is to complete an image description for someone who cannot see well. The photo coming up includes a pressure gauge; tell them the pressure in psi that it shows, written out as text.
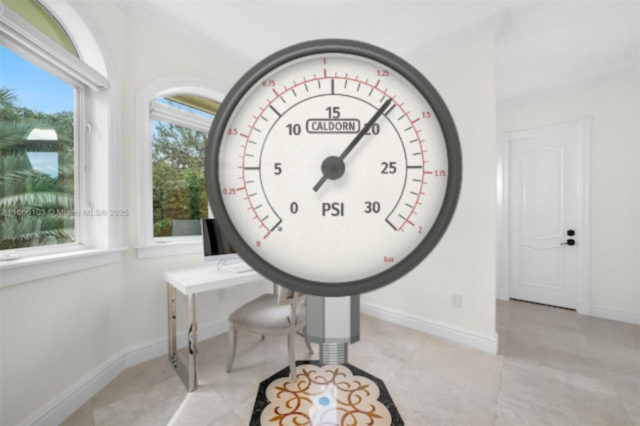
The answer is 19.5 psi
